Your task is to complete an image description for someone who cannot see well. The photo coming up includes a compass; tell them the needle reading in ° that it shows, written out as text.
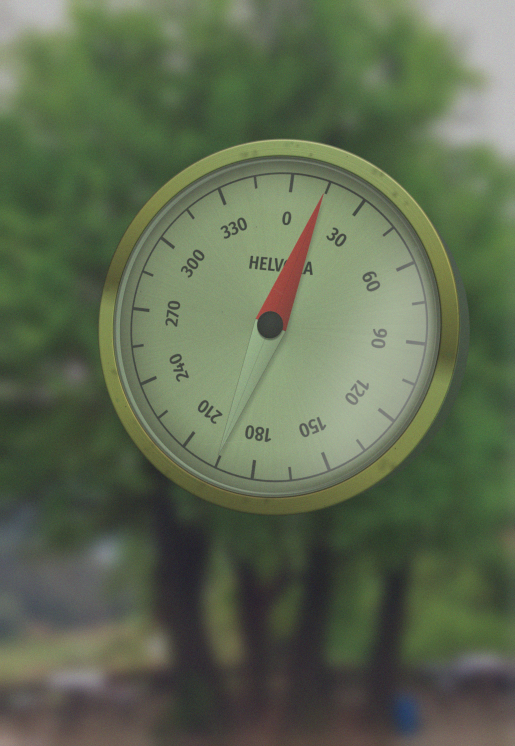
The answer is 15 °
